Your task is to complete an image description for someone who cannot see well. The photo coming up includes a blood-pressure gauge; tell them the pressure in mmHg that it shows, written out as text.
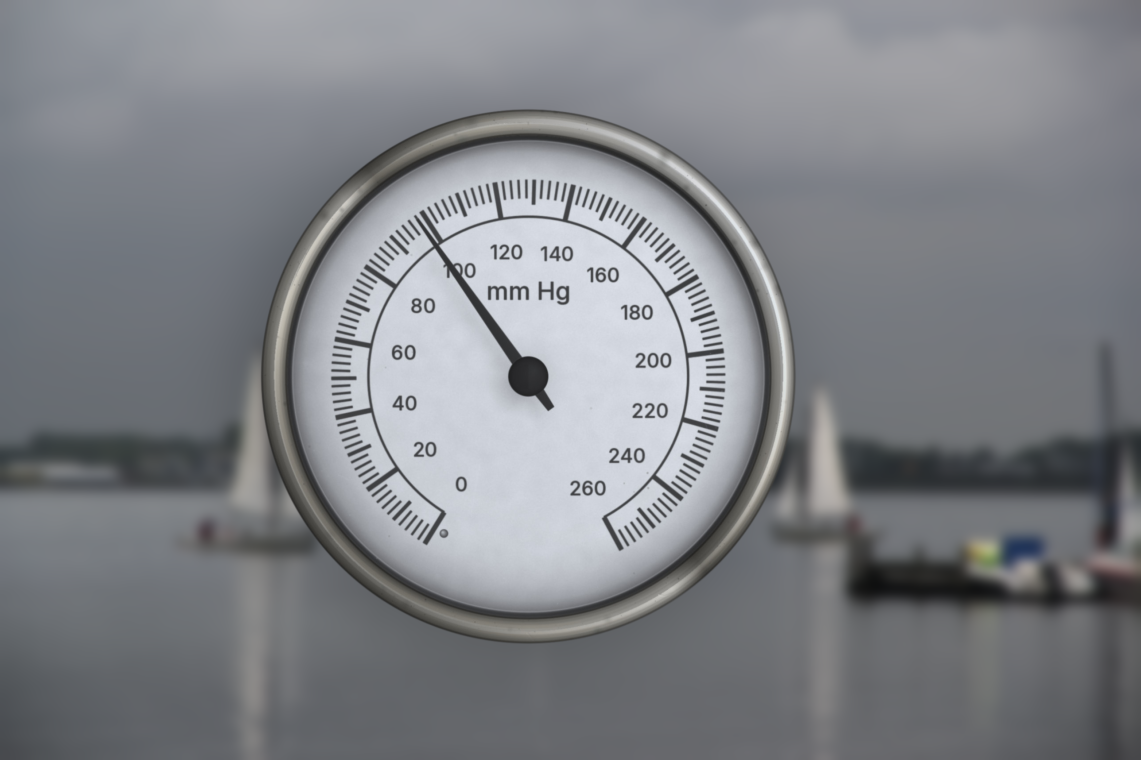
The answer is 98 mmHg
